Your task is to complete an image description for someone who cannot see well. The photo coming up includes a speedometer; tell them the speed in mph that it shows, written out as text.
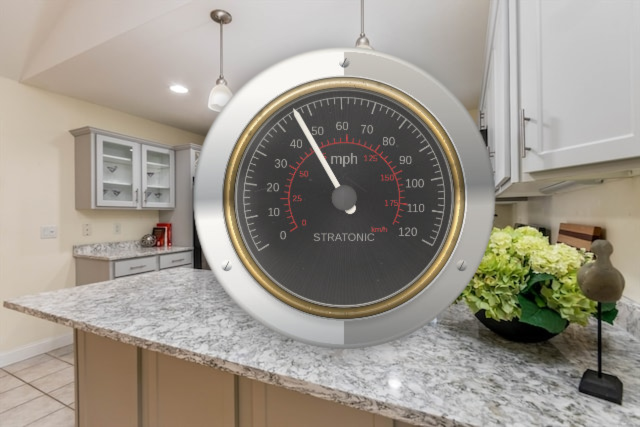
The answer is 46 mph
